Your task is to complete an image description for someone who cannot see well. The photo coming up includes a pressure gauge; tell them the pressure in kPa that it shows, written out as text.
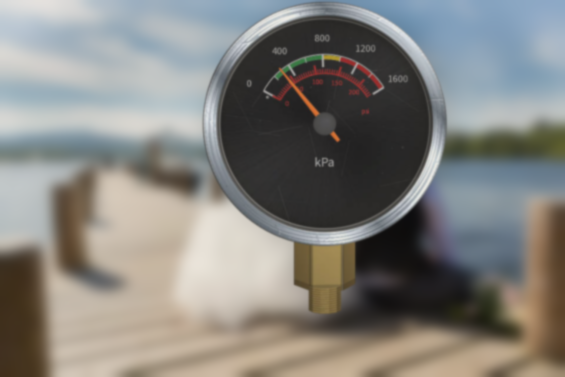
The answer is 300 kPa
